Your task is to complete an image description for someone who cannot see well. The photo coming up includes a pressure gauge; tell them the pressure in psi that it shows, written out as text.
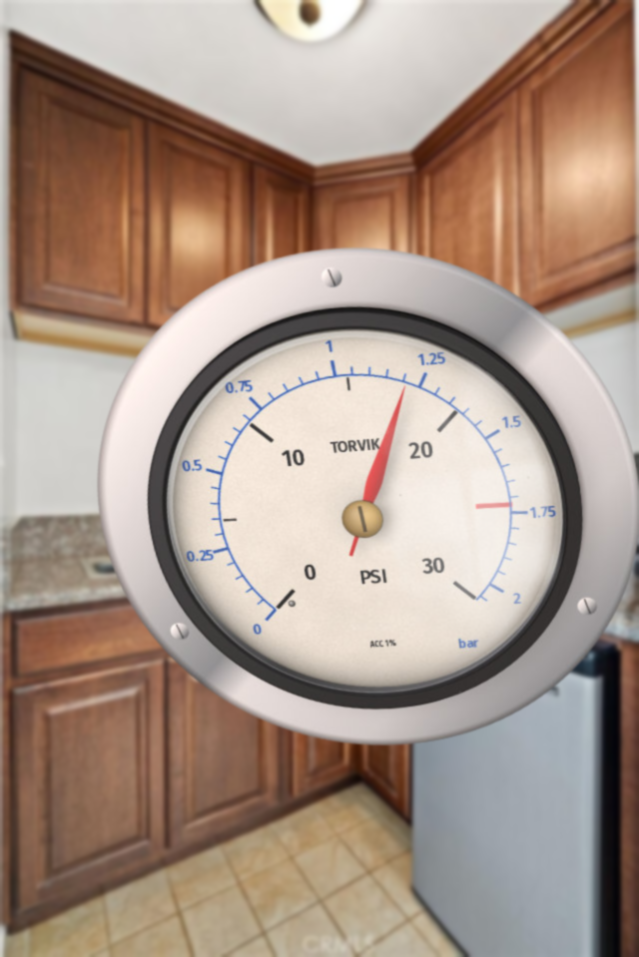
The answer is 17.5 psi
